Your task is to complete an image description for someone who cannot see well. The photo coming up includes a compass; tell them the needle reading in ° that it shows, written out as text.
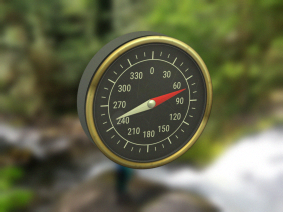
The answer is 70 °
